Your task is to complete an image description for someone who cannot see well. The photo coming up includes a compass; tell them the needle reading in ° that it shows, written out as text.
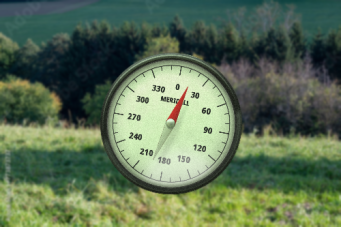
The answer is 15 °
